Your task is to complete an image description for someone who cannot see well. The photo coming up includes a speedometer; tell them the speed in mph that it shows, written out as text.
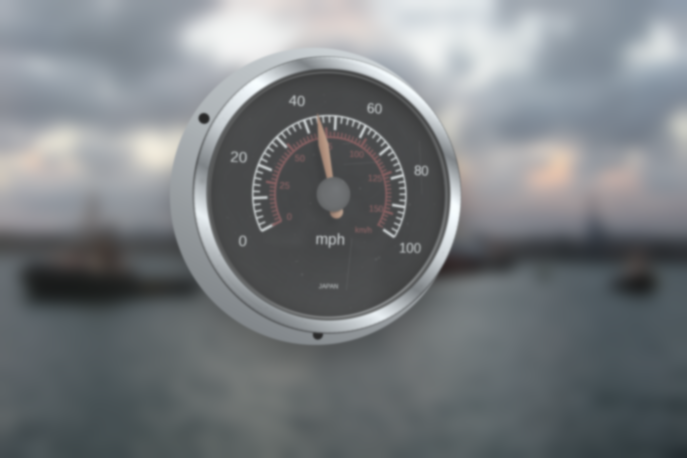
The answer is 44 mph
